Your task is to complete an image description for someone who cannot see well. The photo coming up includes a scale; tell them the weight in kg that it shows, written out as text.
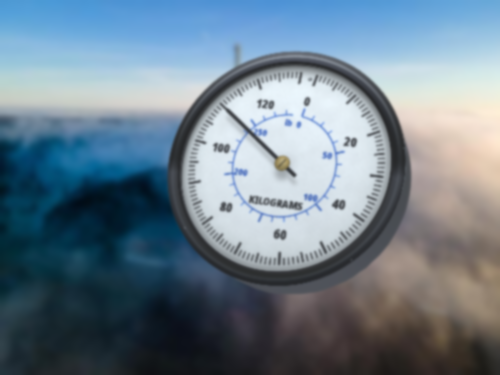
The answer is 110 kg
